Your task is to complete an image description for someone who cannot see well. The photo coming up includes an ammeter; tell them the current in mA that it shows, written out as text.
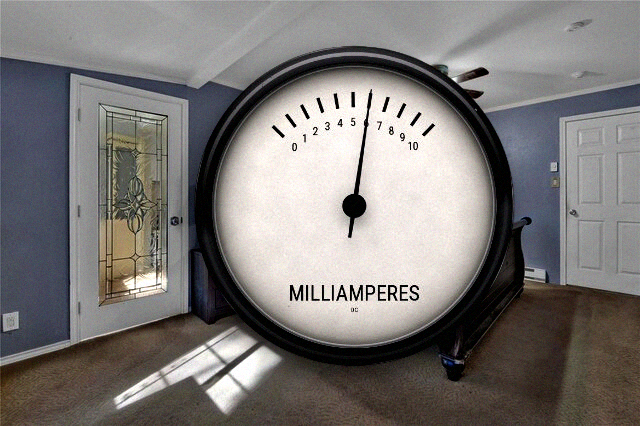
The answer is 6 mA
